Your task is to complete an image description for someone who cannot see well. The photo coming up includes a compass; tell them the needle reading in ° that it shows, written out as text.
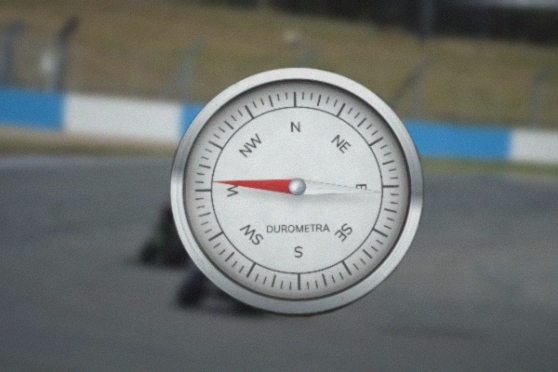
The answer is 275 °
